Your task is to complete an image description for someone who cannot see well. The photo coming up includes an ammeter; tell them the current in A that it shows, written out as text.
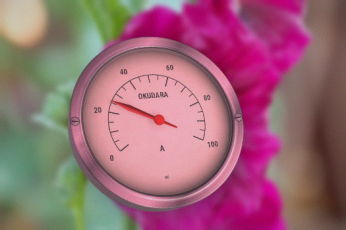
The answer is 25 A
